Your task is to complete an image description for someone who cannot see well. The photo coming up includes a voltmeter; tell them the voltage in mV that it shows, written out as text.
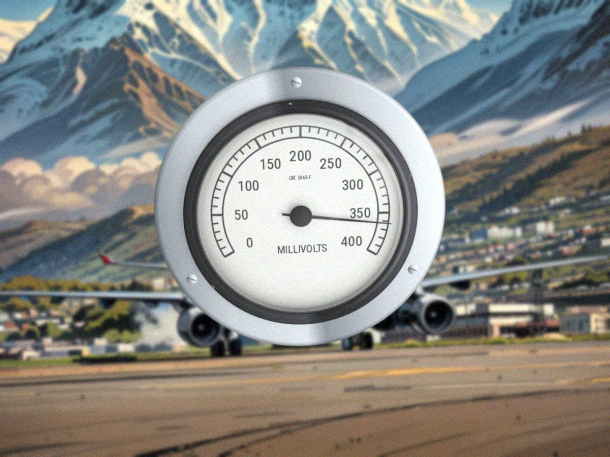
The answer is 360 mV
